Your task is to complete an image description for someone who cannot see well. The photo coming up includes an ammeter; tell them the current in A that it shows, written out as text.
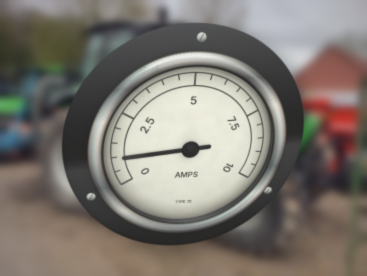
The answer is 1 A
